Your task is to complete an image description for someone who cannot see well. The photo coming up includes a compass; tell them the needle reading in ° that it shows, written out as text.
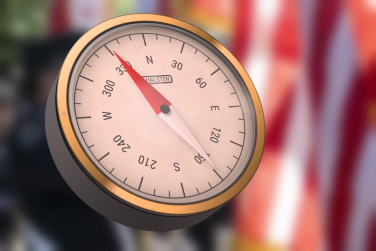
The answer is 330 °
